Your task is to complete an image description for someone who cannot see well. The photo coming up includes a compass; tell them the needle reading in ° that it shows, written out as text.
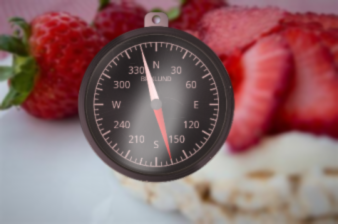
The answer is 165 °
